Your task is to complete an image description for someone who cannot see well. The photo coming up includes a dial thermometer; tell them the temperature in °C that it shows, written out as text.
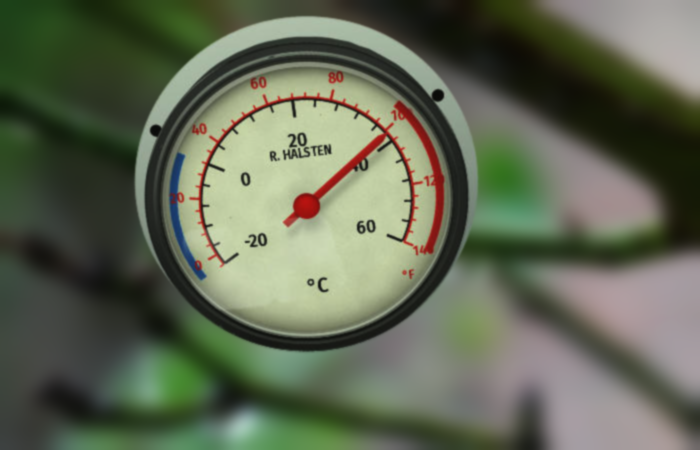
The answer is 38 °C
